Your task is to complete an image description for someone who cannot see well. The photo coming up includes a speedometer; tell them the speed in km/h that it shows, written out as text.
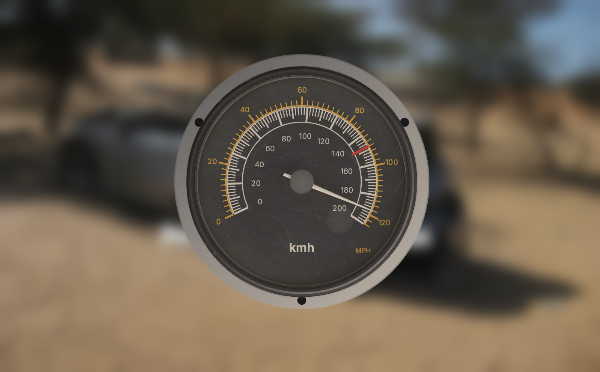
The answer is 190 km/h
